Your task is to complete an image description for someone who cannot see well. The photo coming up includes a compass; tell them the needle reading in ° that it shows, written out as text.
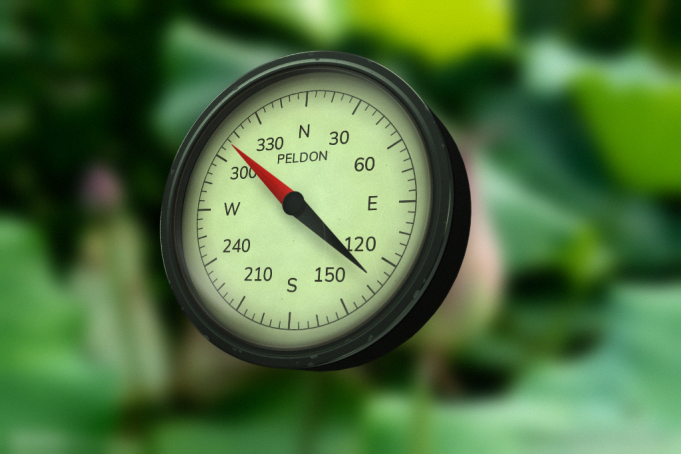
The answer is 310 °
